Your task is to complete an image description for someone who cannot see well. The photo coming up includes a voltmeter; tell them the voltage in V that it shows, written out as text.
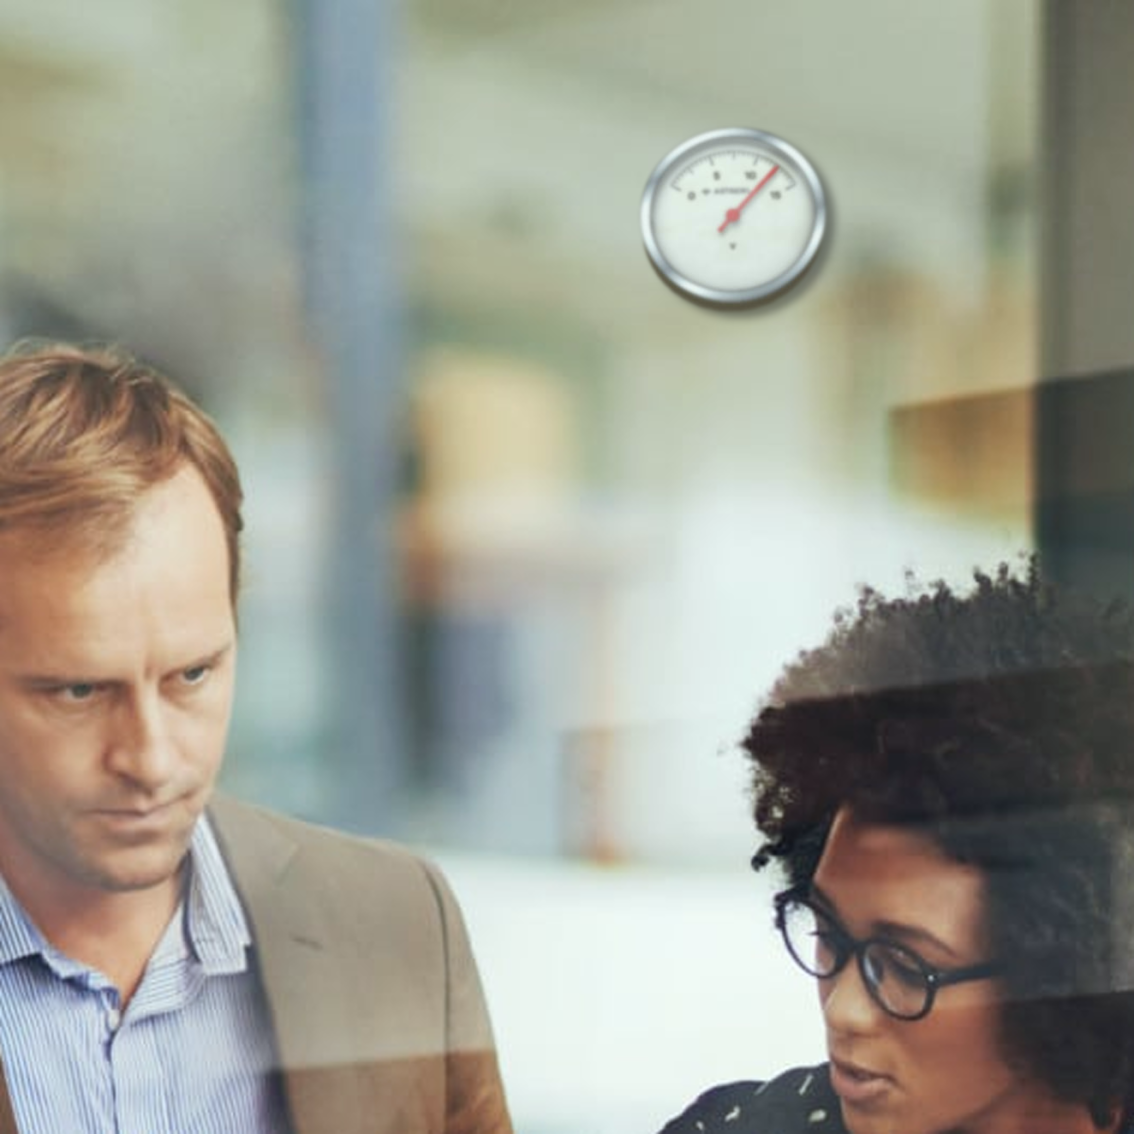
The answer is 12.5 V
